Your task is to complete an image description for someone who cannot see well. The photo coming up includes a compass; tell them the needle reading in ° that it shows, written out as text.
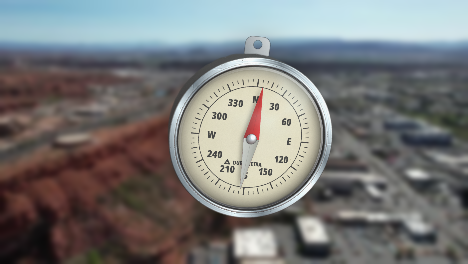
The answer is 5 °
